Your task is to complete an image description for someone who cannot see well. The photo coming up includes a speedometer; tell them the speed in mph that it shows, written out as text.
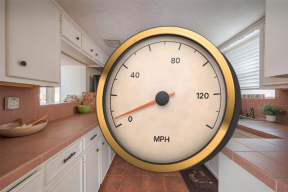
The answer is 5 mph
